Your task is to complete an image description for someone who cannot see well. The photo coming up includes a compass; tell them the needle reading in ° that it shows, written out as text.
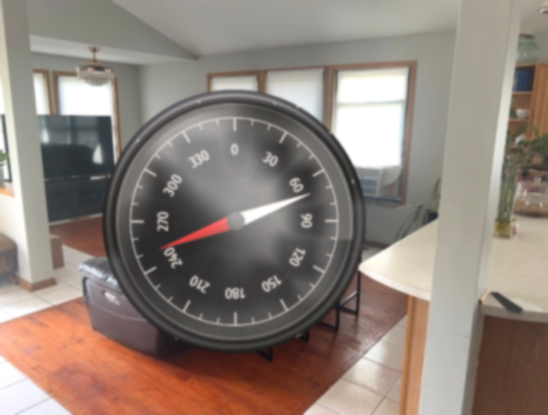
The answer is 250 °
